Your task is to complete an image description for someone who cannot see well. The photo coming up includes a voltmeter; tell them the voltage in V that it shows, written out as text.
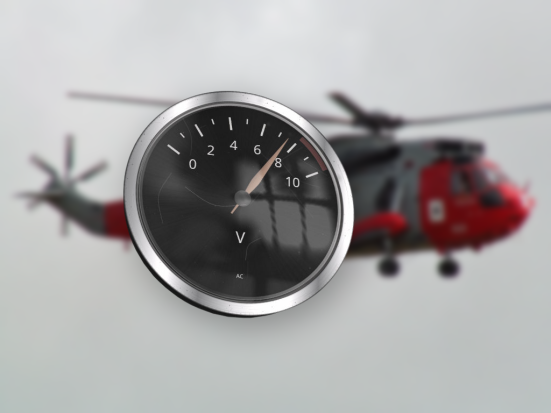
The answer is 7.5 V
